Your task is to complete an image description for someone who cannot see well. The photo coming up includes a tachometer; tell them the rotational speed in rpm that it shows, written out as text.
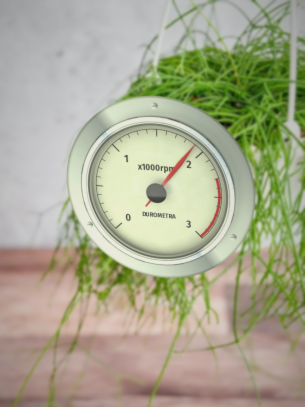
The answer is 1900 rpm
